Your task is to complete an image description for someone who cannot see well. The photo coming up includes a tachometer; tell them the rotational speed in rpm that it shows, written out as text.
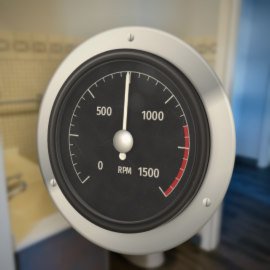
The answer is 750 rpm
